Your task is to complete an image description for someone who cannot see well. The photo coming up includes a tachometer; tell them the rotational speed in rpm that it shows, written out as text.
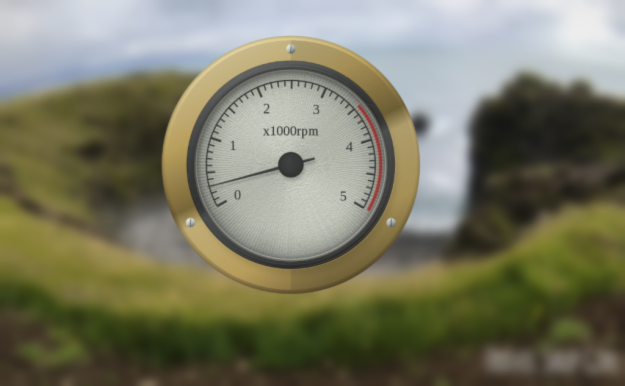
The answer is 300 rpm
